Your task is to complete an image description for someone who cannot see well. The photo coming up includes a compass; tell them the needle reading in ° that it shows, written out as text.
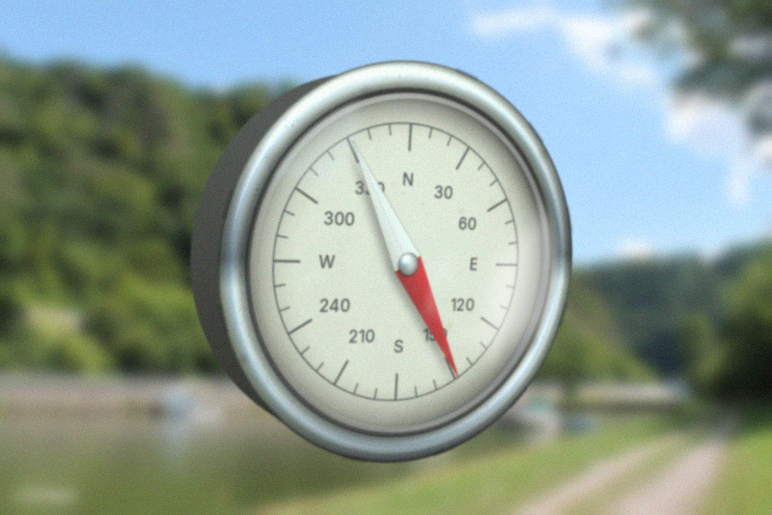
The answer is 150 °
